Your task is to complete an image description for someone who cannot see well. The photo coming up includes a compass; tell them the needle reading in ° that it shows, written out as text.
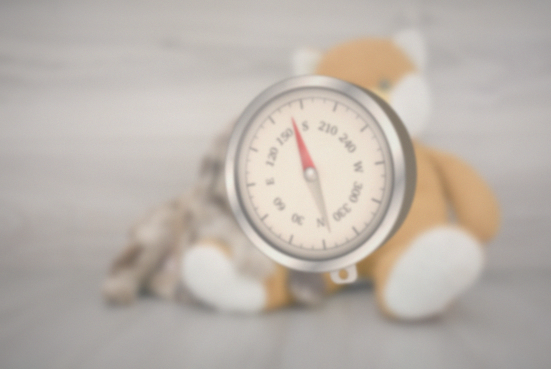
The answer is 170 °
